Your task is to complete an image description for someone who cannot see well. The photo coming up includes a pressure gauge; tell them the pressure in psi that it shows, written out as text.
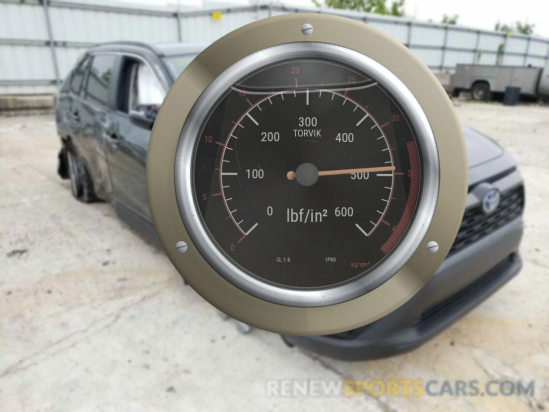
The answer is 490 psi
